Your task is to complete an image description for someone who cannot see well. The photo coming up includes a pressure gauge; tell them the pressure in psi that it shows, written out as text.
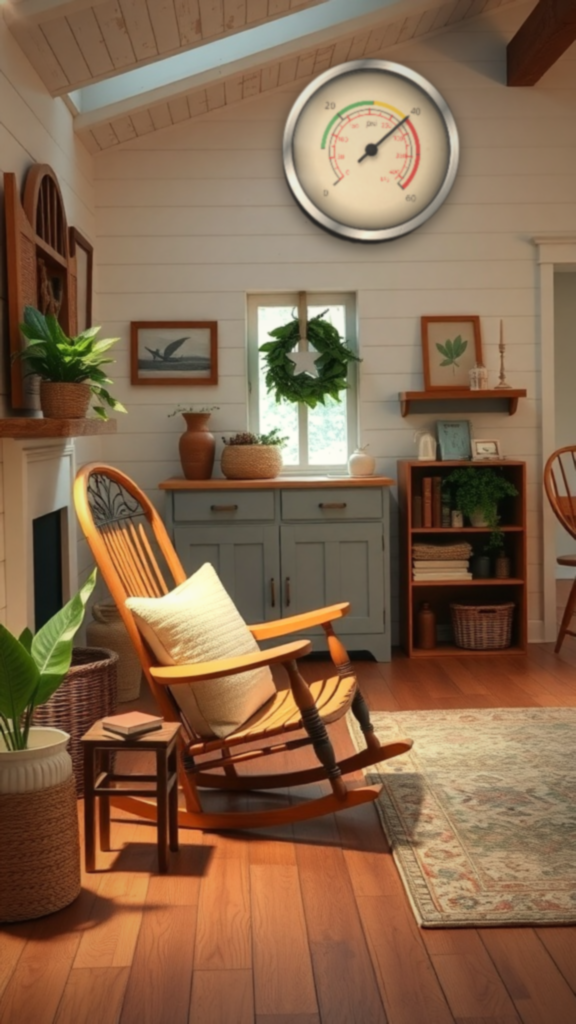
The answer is 40 psi
